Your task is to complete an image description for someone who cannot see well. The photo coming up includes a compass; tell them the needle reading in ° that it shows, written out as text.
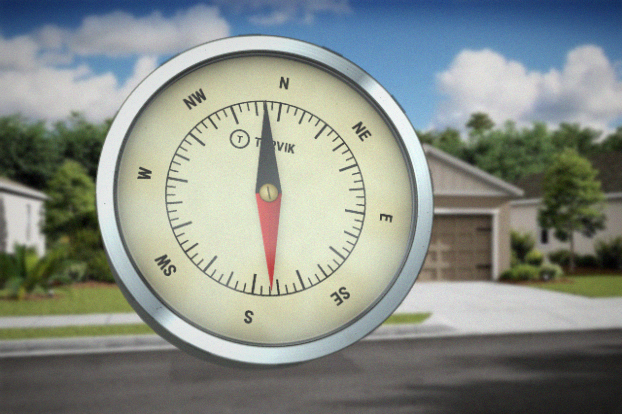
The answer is 170 °
